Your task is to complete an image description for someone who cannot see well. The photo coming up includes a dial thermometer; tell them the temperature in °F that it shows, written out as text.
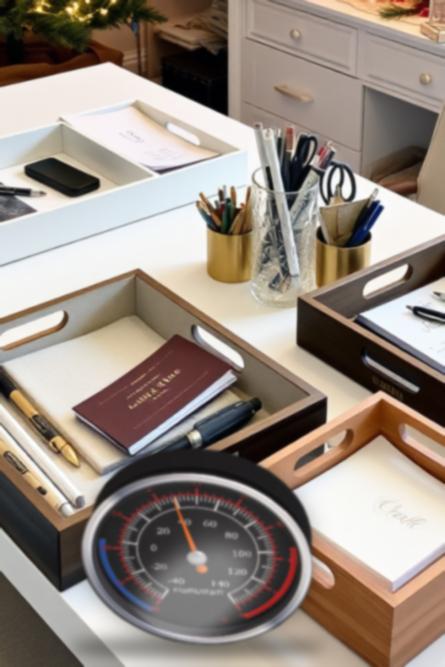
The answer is 40 °F
